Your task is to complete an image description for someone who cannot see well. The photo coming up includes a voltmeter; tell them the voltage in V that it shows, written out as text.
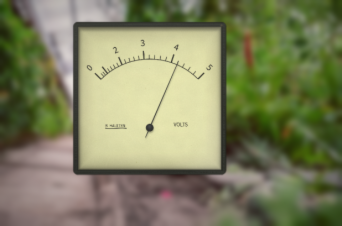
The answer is 4.2 V
